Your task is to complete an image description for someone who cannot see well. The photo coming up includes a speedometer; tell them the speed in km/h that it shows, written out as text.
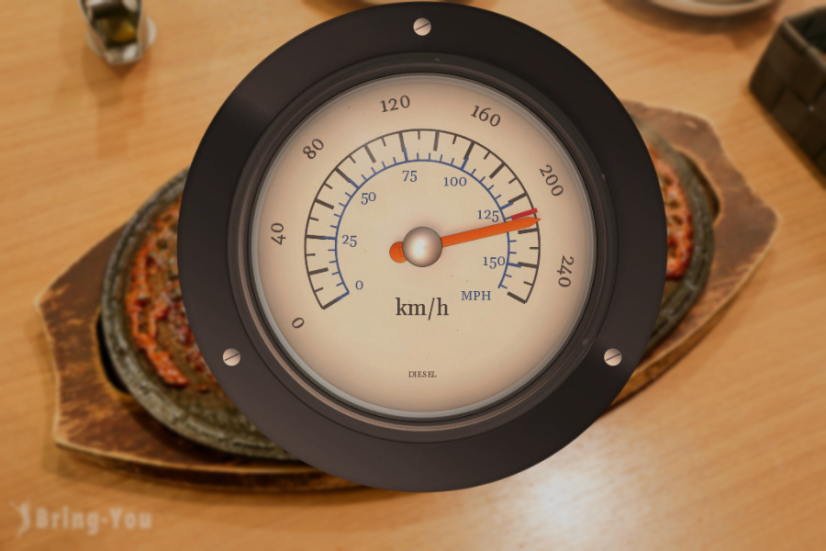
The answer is 215 km/h
